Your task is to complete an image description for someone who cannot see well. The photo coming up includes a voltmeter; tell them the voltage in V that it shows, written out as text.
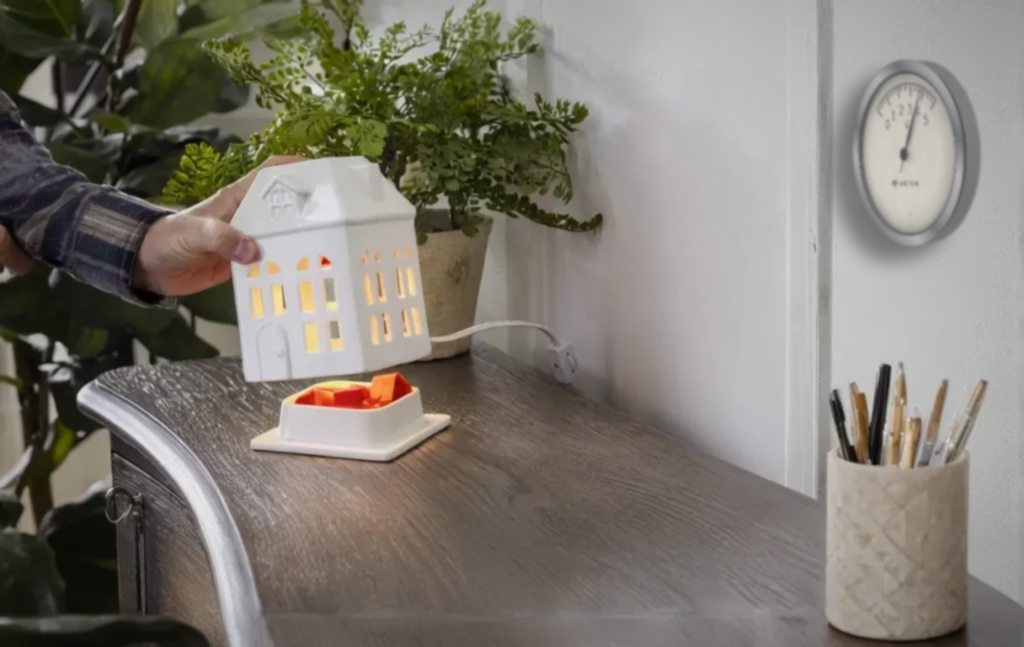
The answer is 4 V
